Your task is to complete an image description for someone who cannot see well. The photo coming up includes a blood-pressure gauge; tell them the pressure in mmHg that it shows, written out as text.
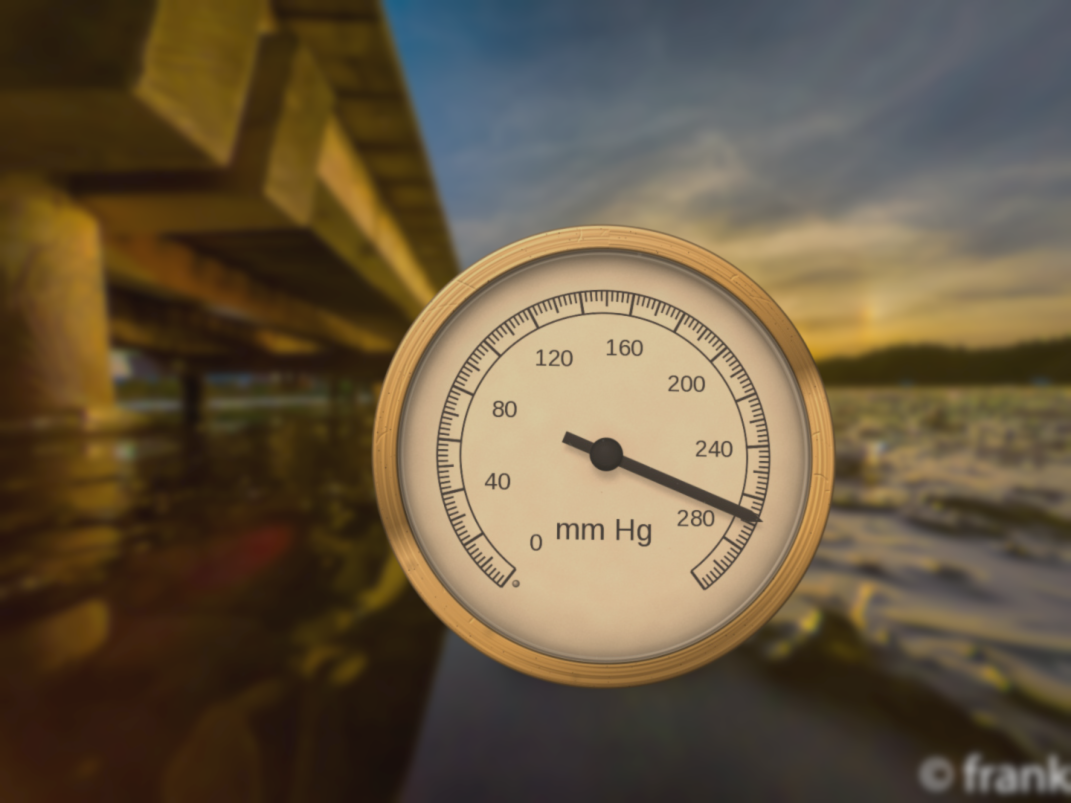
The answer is 268 mmHg
